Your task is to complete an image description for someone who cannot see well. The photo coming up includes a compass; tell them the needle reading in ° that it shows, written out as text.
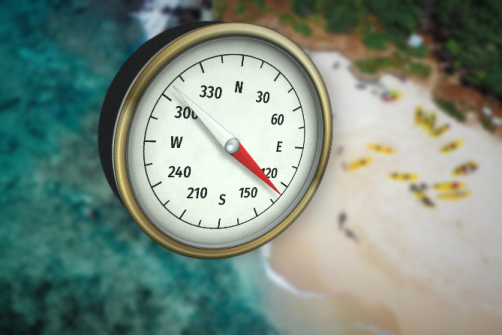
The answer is 127.5 °
